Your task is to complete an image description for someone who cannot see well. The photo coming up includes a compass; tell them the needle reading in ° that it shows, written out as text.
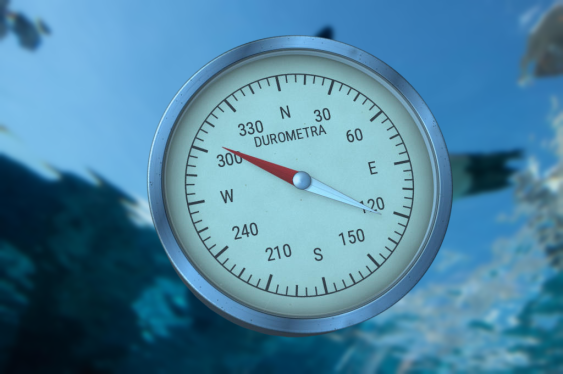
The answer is 305 °
